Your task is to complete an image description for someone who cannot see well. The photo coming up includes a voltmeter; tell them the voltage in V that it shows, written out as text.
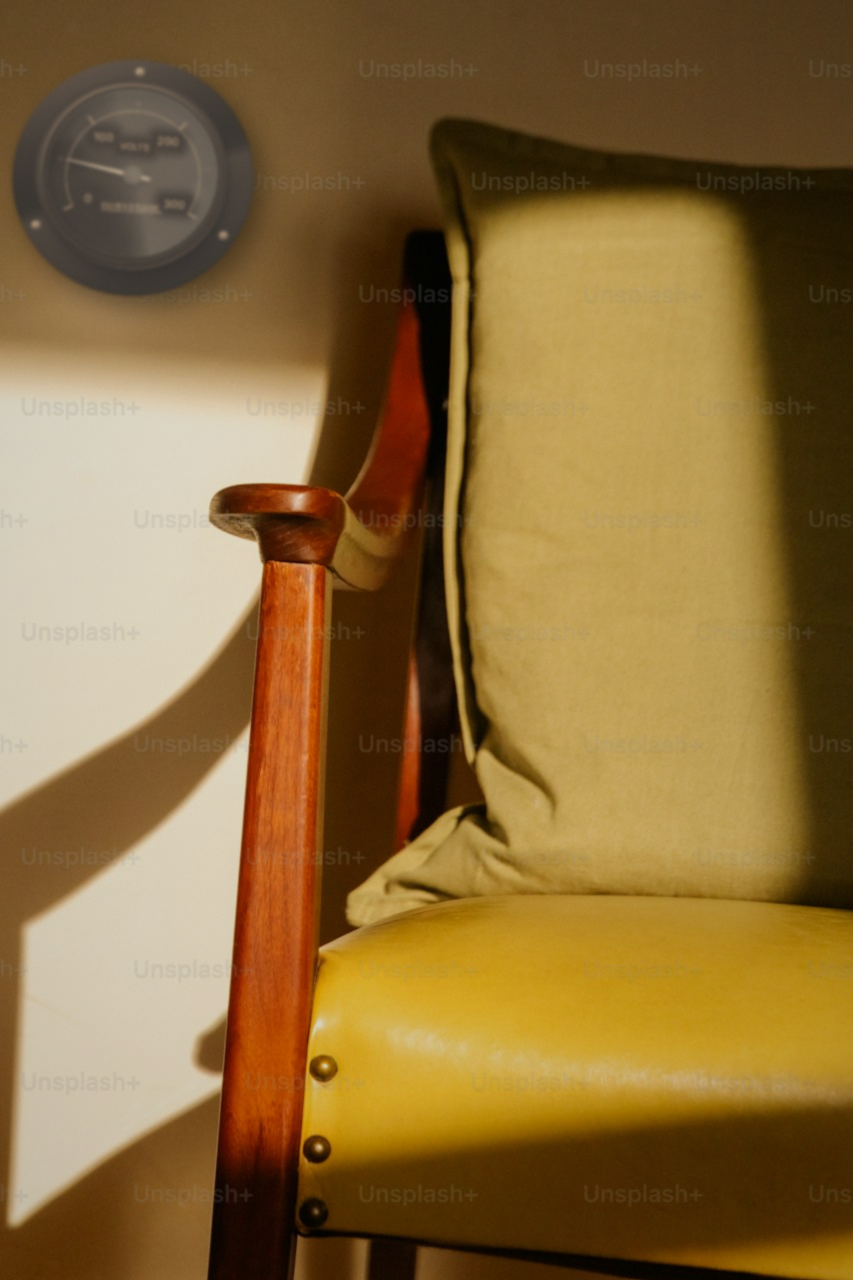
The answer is 50 V
